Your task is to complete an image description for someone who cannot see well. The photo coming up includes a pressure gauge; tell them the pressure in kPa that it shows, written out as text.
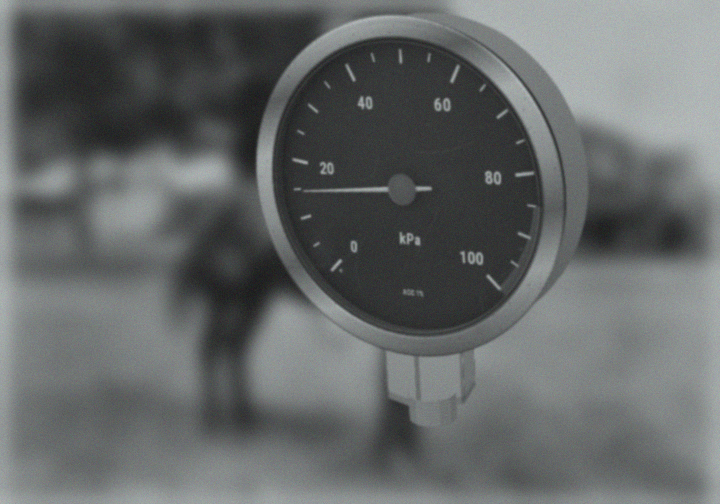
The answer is 15 kPa
